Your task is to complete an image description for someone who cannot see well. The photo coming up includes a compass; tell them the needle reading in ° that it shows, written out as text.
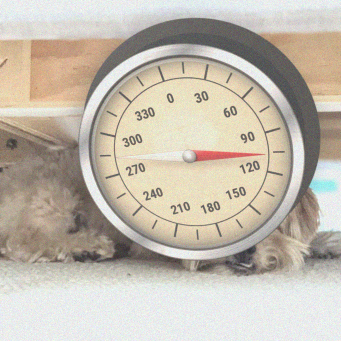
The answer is 105 °
